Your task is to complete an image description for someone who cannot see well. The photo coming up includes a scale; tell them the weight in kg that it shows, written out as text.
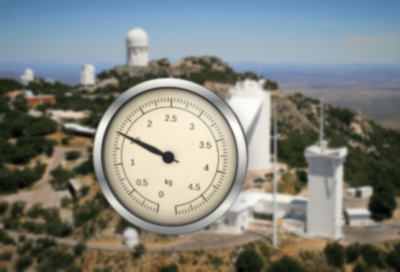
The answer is 1.5 kg
